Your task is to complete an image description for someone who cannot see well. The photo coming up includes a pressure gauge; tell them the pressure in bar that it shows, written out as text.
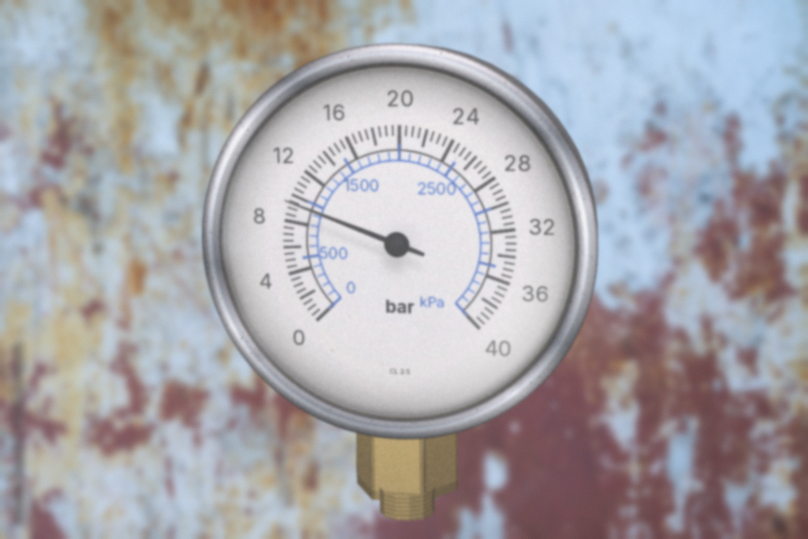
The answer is 9.5 bar
